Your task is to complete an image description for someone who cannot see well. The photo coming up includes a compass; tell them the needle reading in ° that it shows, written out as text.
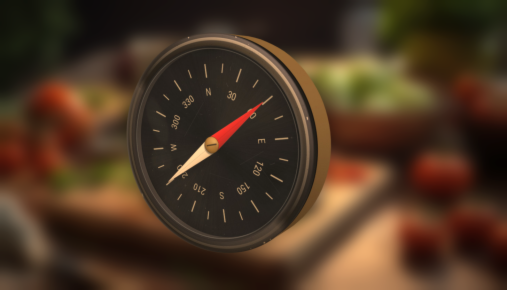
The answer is 60 °
